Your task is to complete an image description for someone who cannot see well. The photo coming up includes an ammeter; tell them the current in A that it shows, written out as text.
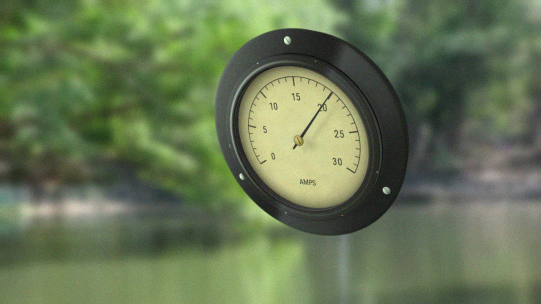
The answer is 20 A
